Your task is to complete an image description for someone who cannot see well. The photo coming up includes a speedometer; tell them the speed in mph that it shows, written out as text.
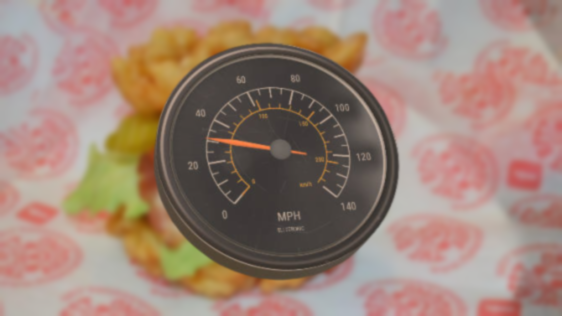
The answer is 30 mph
